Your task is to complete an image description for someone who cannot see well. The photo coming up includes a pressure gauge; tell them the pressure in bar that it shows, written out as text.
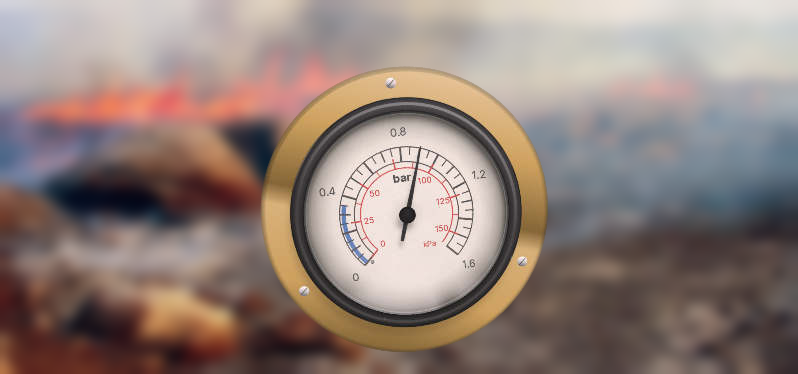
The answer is 0.9 bar
